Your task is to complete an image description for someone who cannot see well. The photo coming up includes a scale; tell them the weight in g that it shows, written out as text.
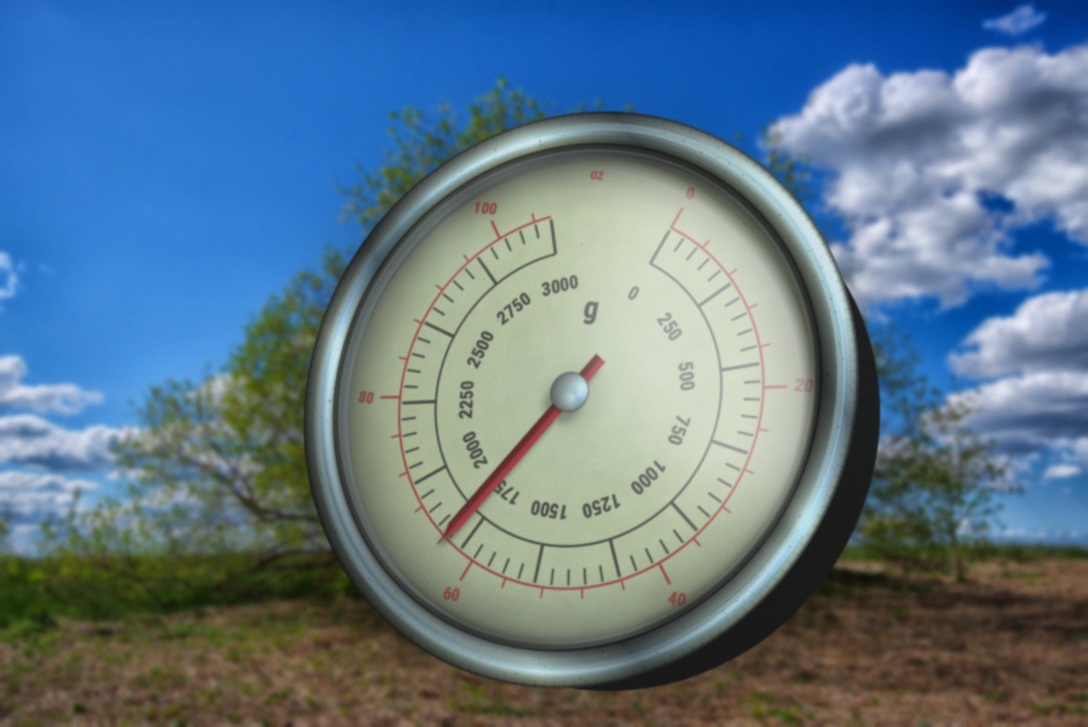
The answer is 1800 g
